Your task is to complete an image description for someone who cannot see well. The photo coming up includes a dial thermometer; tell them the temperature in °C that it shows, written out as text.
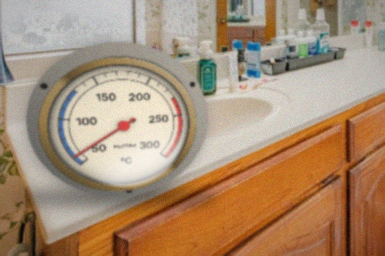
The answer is 60 °C
